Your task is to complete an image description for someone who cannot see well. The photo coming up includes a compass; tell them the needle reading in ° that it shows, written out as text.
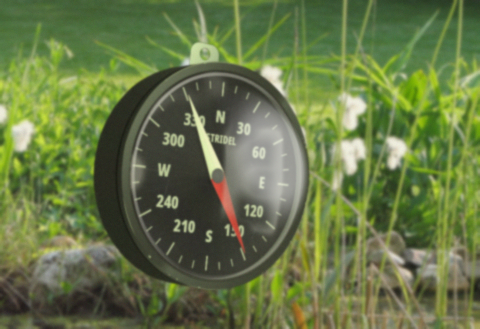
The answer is 150 °
